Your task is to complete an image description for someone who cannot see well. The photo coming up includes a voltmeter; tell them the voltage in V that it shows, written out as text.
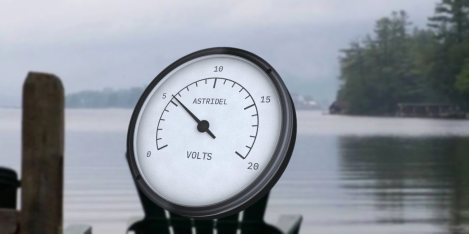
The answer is 5.5 V
